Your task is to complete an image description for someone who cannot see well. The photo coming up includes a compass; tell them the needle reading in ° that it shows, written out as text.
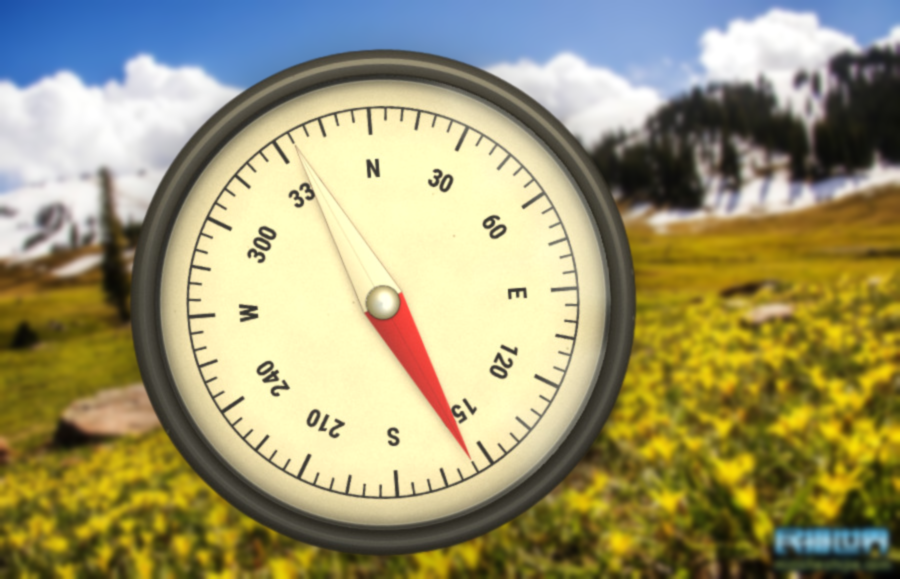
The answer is 155 °
